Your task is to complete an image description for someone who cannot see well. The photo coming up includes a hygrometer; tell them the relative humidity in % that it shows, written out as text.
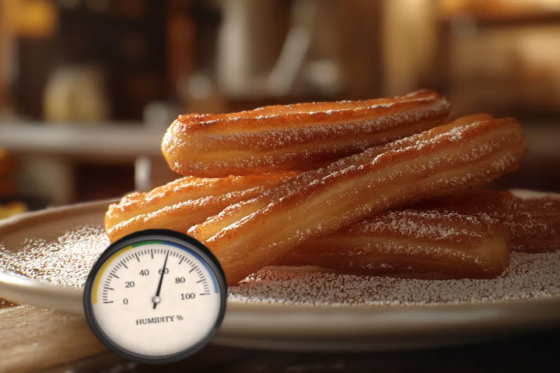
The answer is 60 %
